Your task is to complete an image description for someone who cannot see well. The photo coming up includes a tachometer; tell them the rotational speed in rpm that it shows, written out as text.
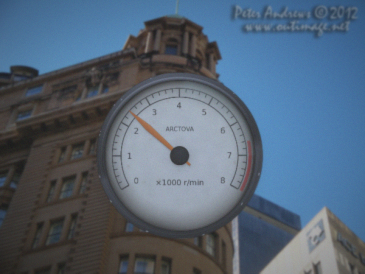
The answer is 2400 rpm
